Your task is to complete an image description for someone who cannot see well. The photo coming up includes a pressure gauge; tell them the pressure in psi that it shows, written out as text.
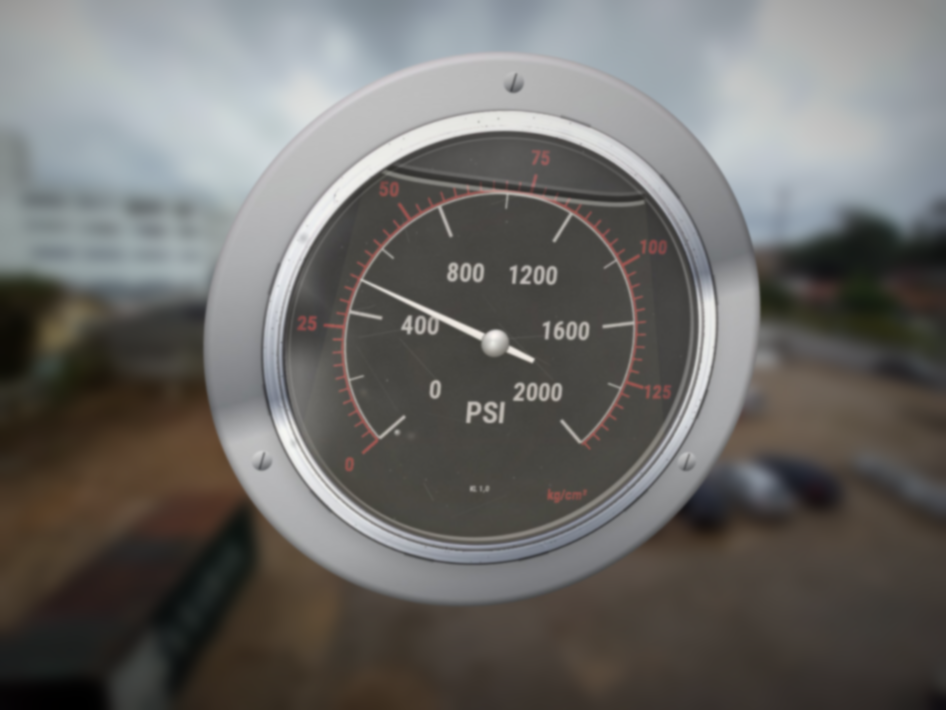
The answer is 500 psi
